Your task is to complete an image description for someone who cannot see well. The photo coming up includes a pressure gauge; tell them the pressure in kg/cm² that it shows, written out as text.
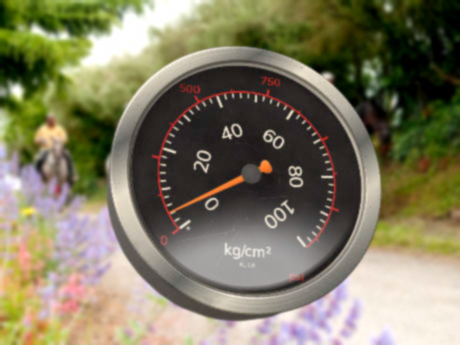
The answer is 4 kg/cm²
